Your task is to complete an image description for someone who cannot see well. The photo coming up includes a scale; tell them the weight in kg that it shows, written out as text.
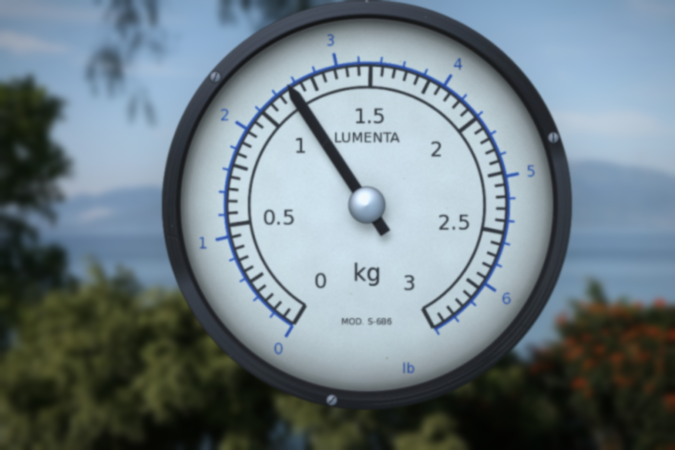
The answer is 1.15 kg
